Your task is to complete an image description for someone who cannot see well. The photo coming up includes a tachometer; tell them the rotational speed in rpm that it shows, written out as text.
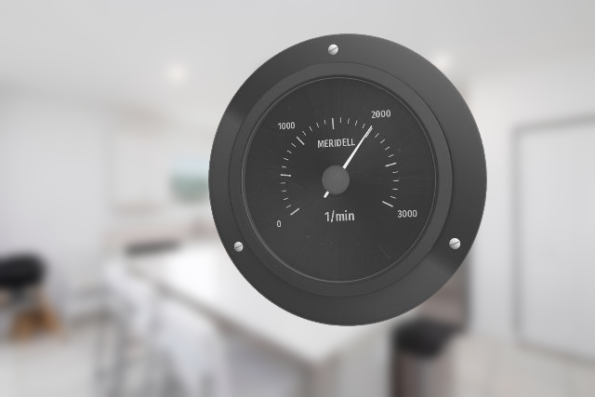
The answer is 2000 rpm
